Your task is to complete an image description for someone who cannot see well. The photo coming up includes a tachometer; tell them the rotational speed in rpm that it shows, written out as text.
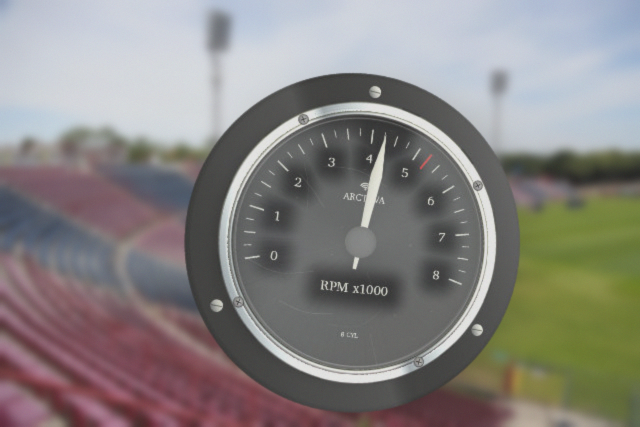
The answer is 4250 rpm
